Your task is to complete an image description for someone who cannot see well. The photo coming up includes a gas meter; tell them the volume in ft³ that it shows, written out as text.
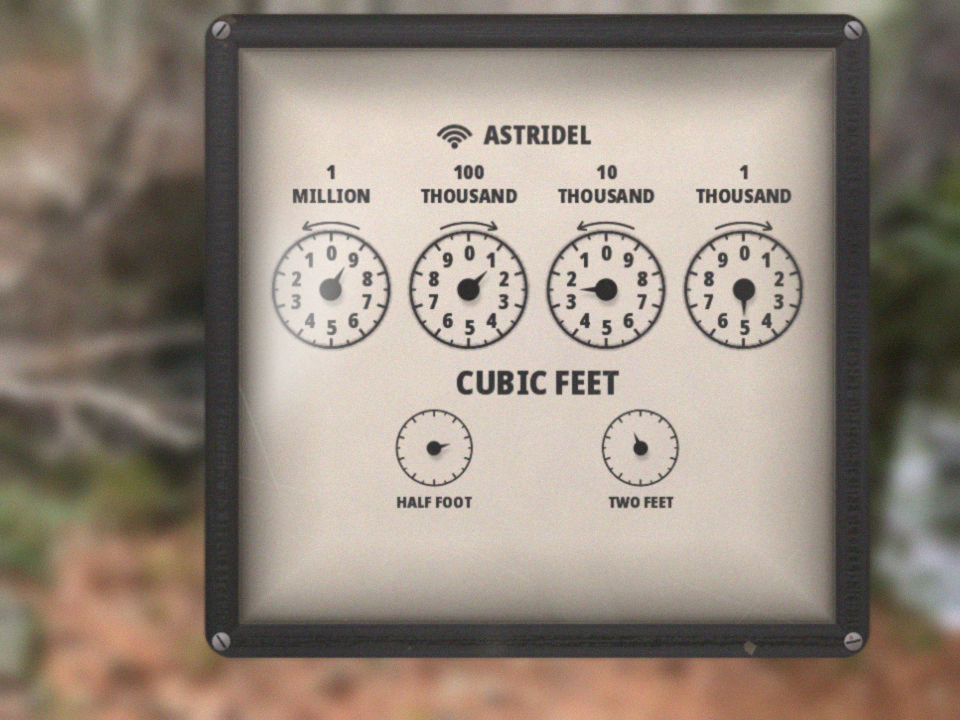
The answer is 912500 ft³
